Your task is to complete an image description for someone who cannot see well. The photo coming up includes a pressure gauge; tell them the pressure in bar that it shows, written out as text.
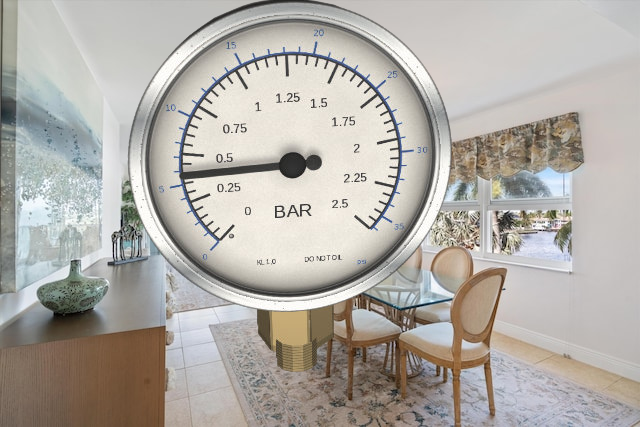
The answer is 0.4 bar
